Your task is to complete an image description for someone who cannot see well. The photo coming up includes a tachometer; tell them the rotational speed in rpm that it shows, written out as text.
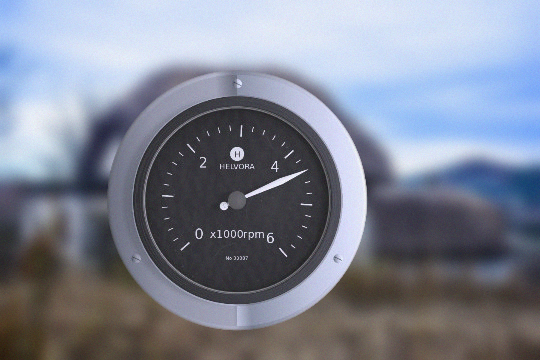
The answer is 4400 rpm
